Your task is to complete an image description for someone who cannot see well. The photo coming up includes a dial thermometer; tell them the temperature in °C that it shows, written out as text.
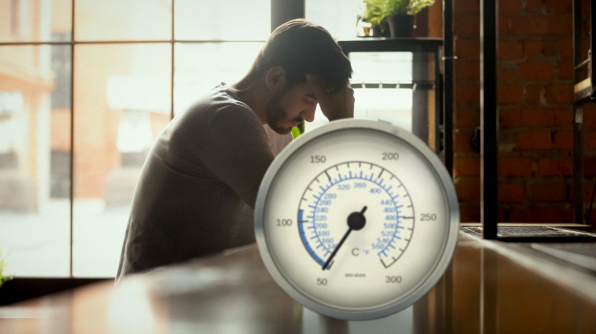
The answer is 55 °C
